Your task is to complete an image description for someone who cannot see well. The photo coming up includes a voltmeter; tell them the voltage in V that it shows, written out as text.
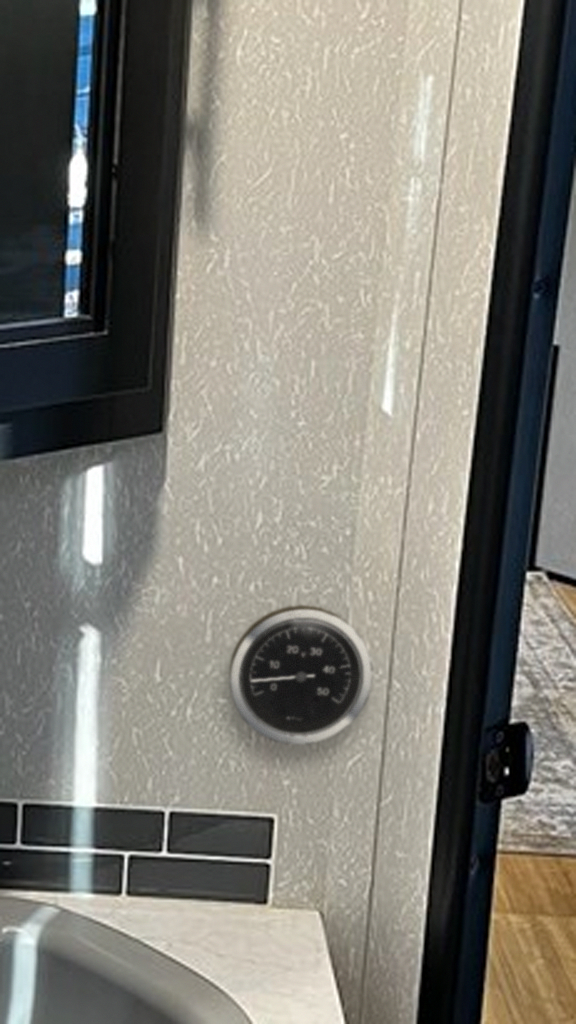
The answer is 4 V
